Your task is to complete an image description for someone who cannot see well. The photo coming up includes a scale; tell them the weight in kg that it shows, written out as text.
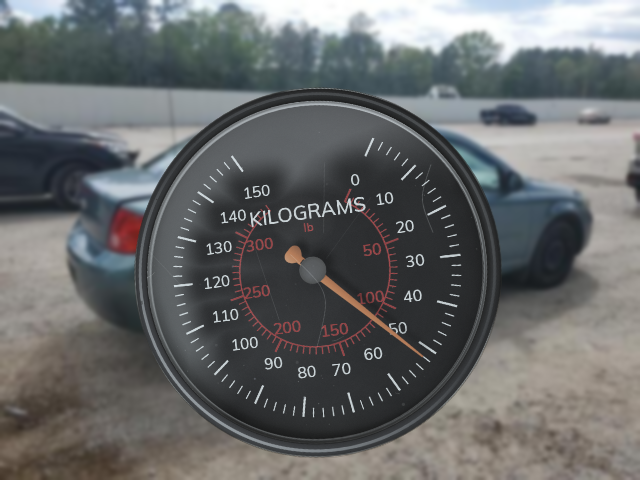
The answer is 52 kg
